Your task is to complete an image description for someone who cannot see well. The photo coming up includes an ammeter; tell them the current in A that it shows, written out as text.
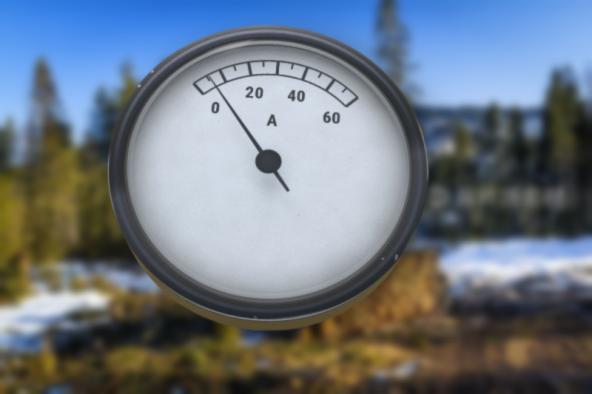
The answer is 5 A
